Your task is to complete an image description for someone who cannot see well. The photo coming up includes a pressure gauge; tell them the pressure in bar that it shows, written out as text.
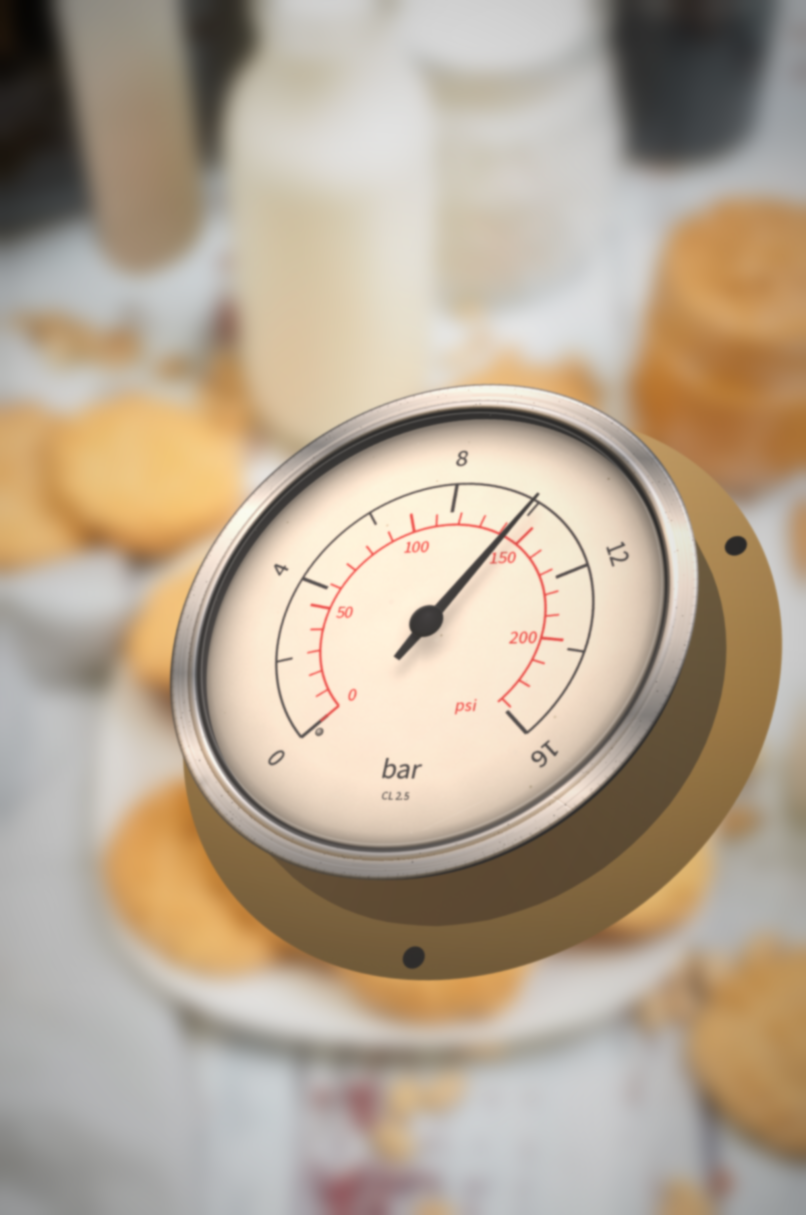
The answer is 10 bar
